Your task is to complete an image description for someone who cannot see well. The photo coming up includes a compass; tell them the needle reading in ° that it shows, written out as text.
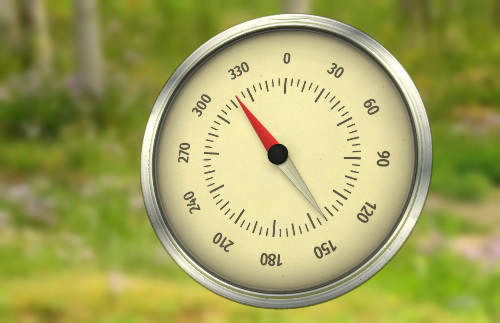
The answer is 320 °
